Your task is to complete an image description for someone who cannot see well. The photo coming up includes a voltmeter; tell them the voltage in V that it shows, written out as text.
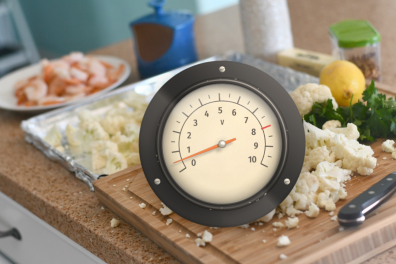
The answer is 0.5 V
